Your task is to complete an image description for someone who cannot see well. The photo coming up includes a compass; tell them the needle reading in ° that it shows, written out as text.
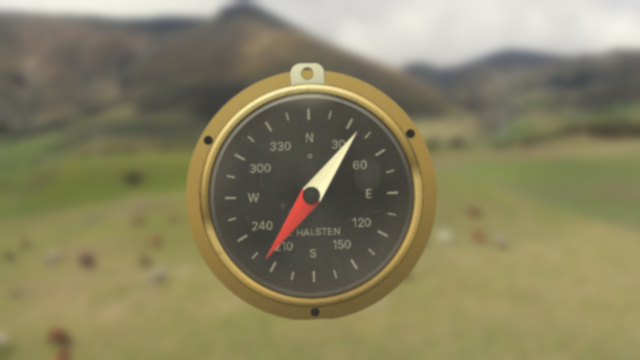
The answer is 217.5 °
